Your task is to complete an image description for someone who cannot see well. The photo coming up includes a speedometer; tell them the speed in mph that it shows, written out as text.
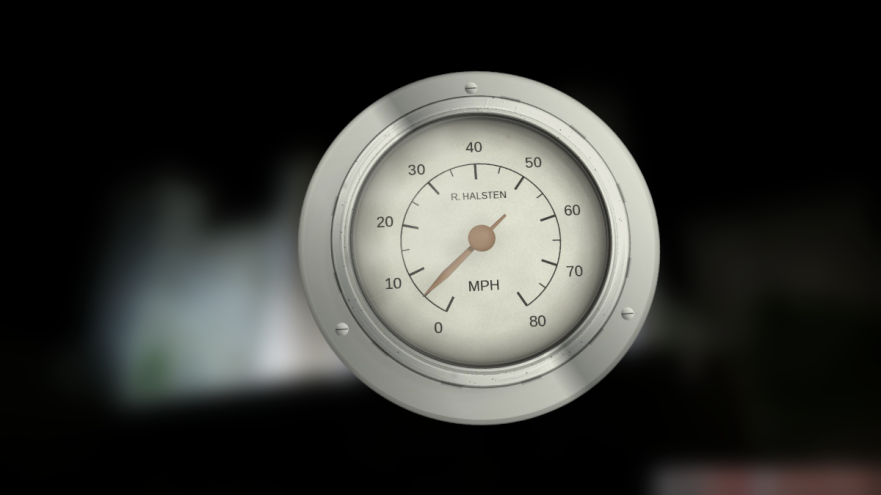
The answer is 5 mph
